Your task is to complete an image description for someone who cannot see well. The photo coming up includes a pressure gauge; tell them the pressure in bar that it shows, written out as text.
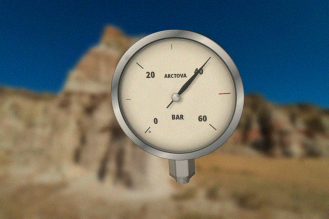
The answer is 40 bar
